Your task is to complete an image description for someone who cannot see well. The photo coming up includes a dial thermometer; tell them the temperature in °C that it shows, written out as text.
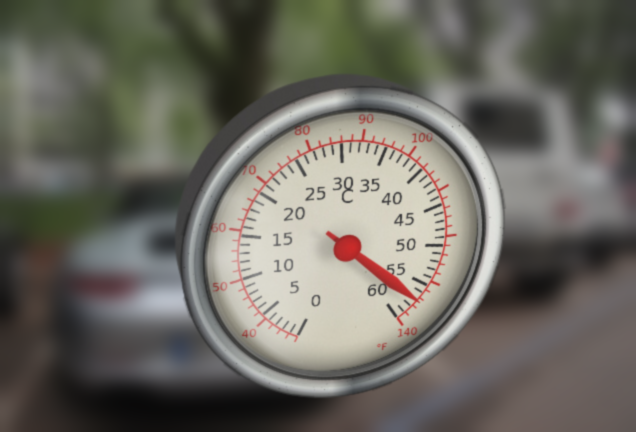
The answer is 57 °C
